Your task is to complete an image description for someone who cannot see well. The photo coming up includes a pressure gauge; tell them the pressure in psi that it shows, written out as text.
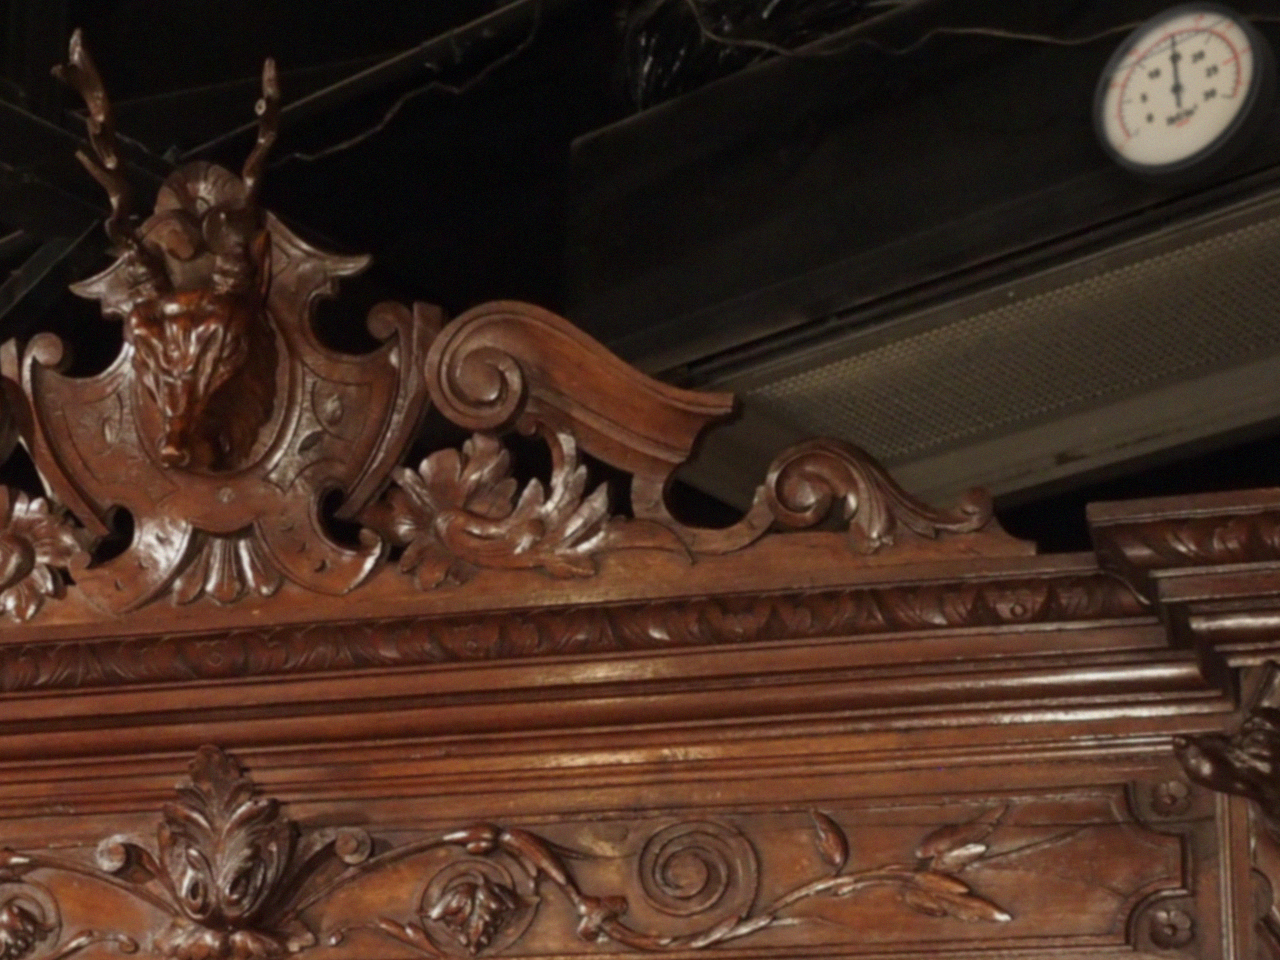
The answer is 15 psi
